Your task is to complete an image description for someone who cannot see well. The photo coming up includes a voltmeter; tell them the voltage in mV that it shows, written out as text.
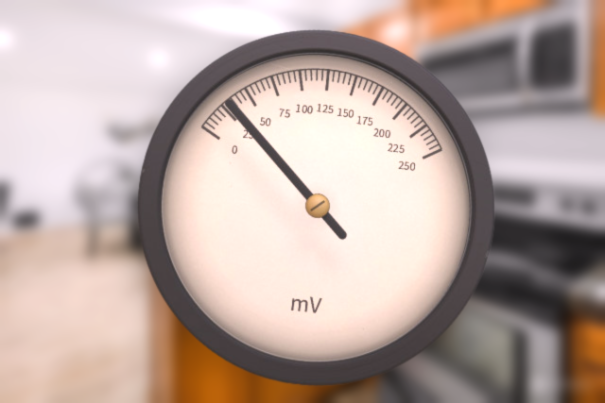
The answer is 30 mV
